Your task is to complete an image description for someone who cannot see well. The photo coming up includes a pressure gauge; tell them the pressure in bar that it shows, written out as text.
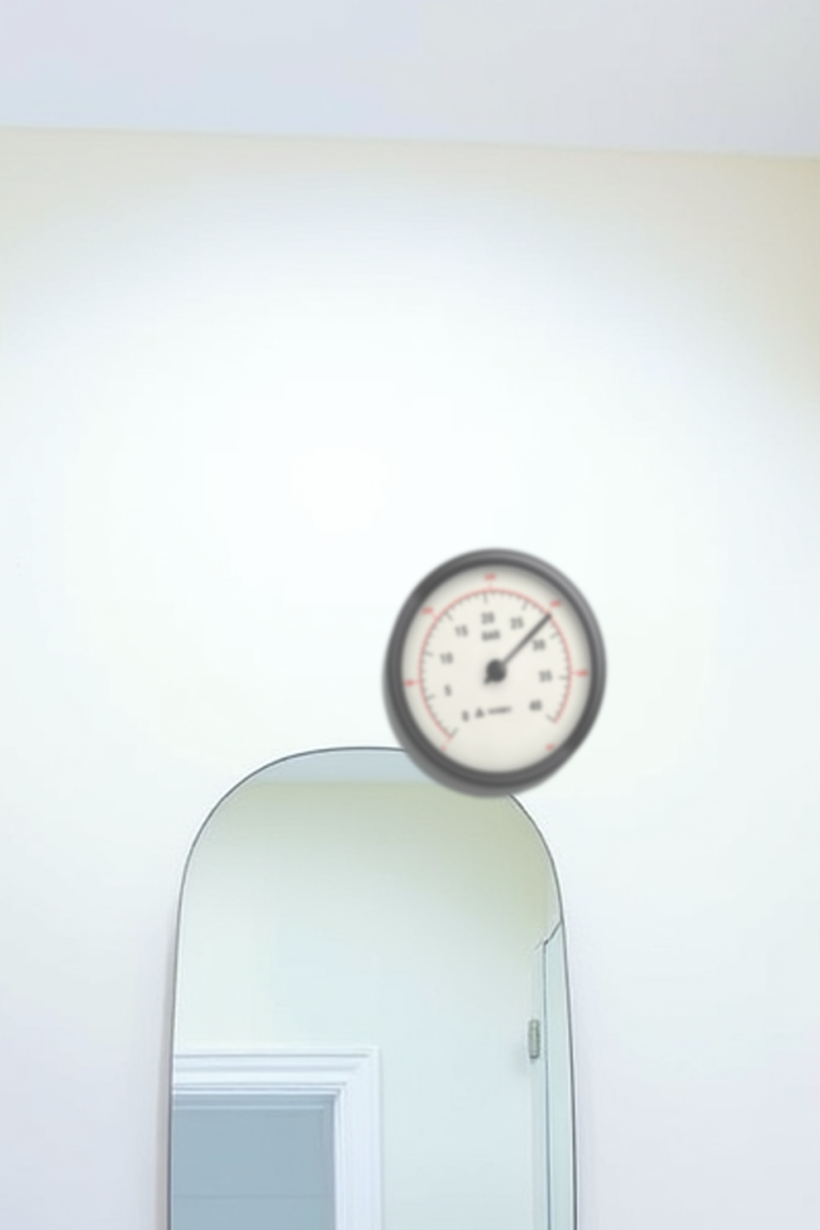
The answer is 28 bar
